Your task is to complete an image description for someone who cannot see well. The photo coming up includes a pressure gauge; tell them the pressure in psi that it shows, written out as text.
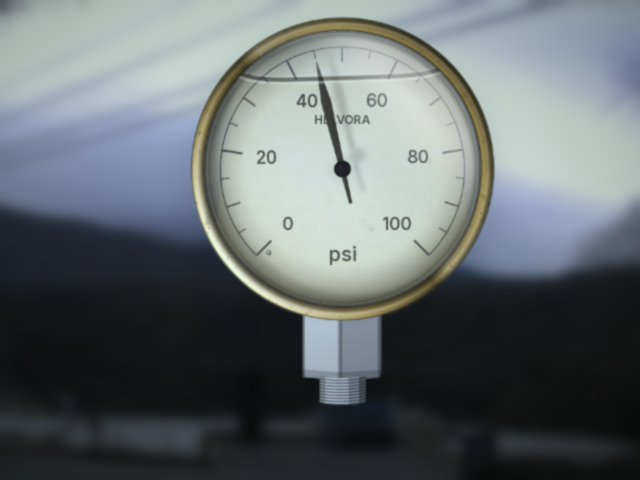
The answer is 45 psi
